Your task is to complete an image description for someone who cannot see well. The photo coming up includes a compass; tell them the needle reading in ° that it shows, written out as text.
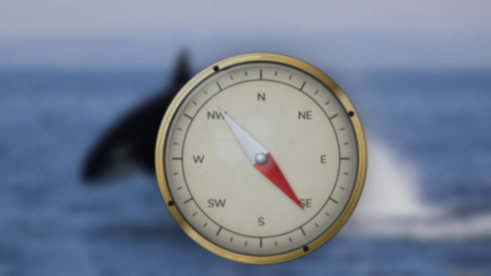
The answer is 140 °
